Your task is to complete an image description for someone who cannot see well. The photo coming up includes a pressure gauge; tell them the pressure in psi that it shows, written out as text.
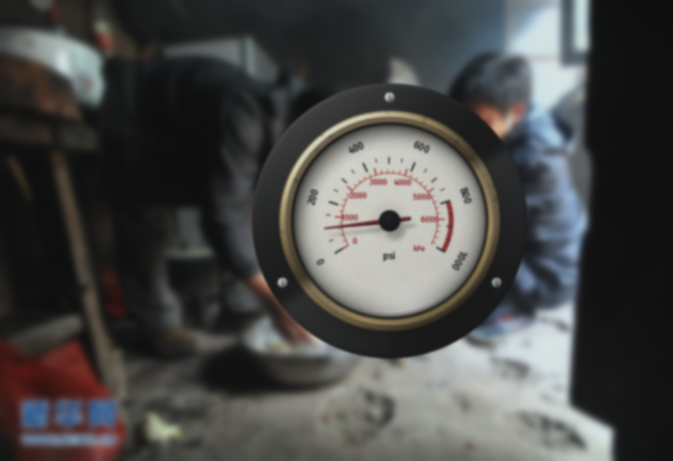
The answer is 100 psi
